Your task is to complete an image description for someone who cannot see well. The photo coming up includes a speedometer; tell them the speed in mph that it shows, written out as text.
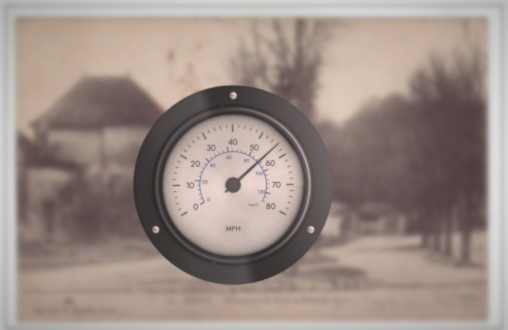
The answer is 56 mph
